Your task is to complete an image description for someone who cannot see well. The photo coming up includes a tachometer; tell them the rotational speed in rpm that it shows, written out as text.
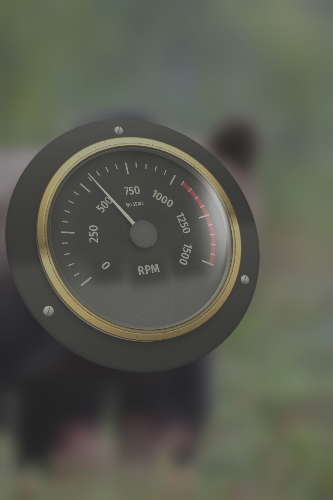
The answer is 550 rpm
